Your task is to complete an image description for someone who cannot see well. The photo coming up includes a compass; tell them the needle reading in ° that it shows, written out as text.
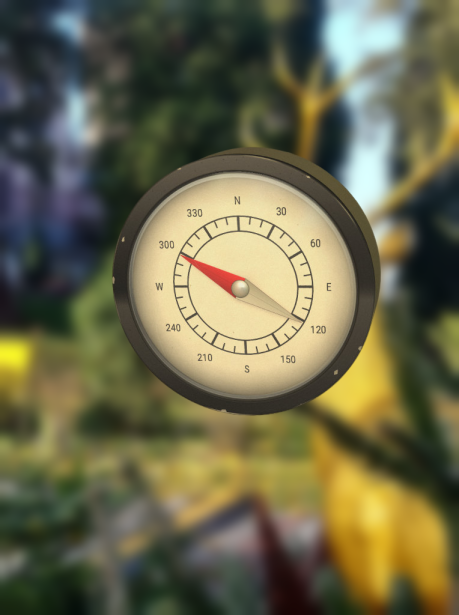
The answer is 300 °
